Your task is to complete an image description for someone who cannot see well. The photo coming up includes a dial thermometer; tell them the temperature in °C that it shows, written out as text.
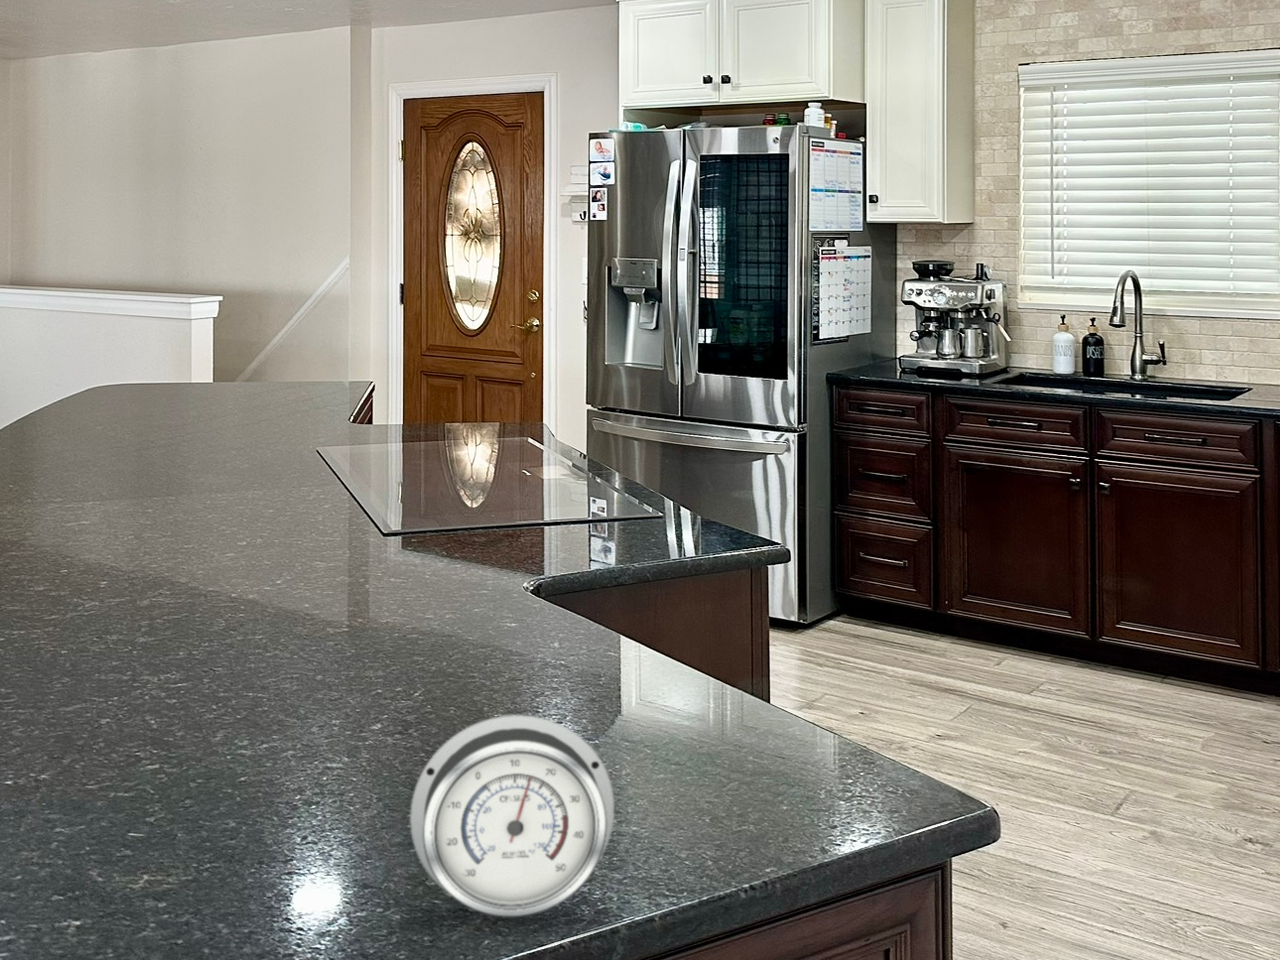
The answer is 15 °C
